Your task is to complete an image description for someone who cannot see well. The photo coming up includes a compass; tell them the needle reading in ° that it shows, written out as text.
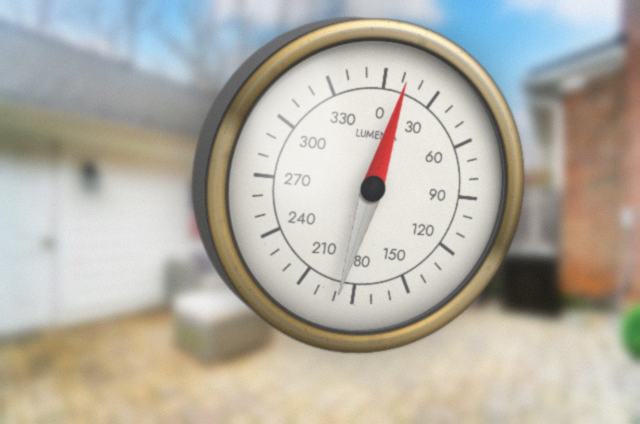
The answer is 10 °
